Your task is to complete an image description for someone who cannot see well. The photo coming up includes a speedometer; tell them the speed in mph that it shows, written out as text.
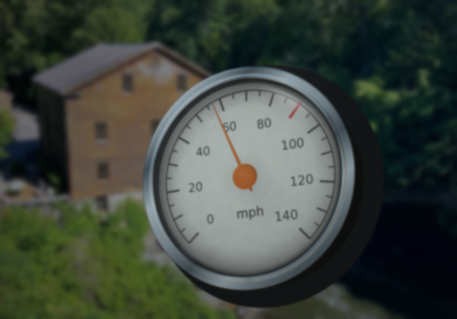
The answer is 57.5 mph
